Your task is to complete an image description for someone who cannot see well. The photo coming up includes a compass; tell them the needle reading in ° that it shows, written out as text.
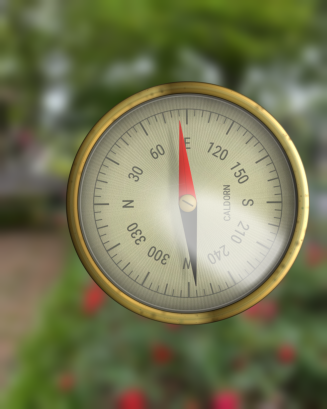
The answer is 85 °
